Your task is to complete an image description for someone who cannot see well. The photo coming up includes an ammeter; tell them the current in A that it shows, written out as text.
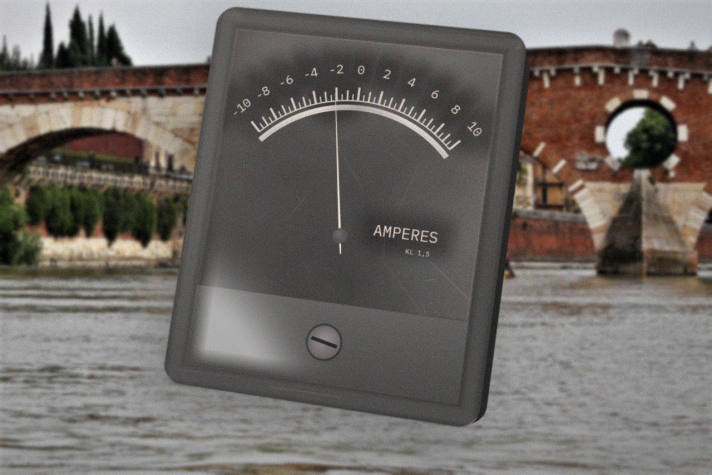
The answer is -2 A
